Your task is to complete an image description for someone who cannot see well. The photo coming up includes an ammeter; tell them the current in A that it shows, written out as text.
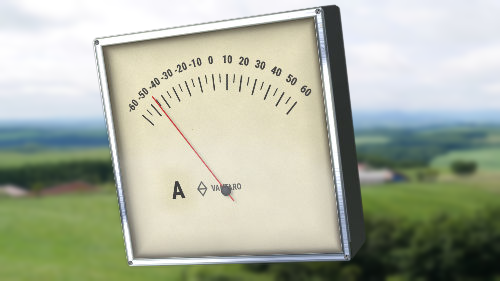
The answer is -45 A
